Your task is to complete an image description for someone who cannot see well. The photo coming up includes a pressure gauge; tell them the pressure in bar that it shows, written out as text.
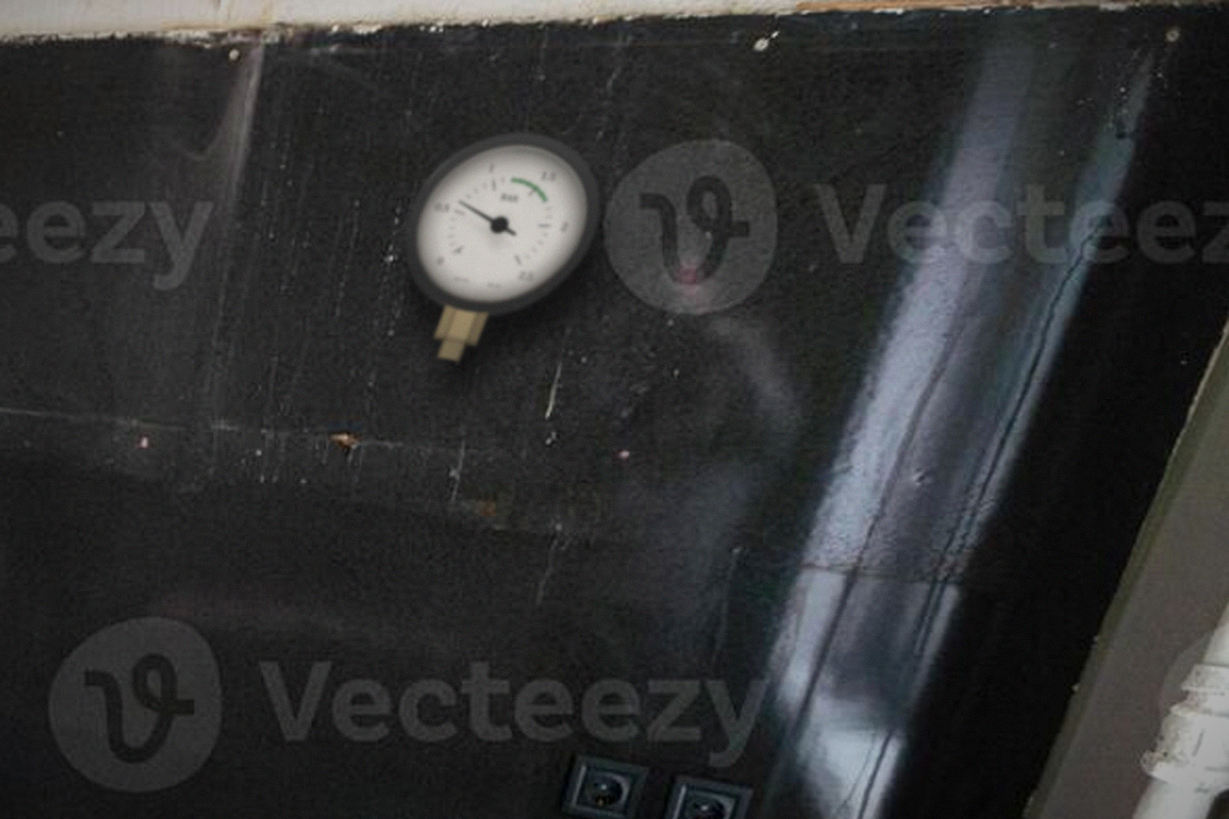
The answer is 0.6 bar
